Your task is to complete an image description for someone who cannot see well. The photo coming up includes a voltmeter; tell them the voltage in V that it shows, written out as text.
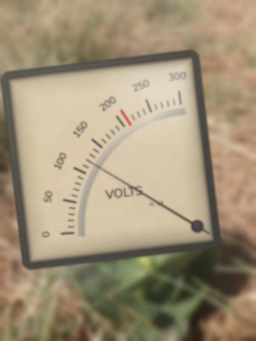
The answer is 120 V
